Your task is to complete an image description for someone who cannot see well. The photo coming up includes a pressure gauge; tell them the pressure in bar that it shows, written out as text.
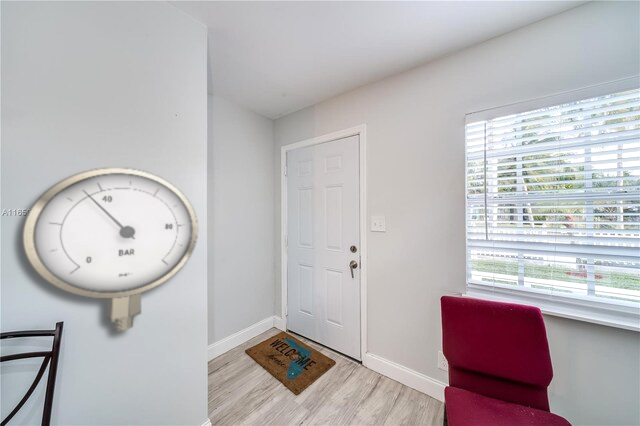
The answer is 35 bar
